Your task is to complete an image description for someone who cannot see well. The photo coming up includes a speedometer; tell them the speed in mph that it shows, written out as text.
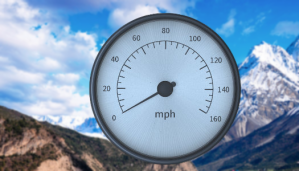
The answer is 0 mph
